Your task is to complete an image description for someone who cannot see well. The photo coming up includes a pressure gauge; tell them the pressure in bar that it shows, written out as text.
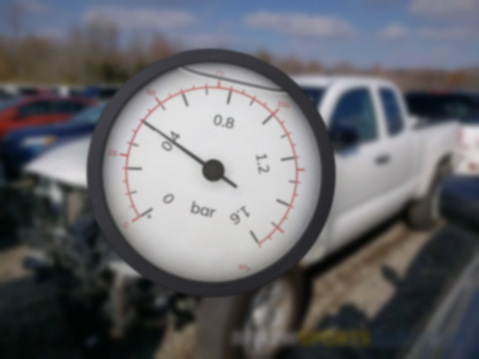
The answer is 0.4 bar
